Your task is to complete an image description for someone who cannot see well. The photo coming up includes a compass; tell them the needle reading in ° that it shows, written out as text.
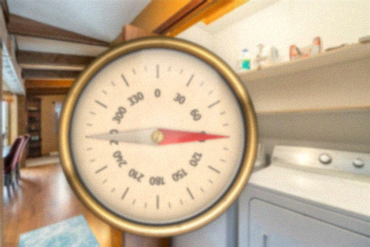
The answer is 90 °
